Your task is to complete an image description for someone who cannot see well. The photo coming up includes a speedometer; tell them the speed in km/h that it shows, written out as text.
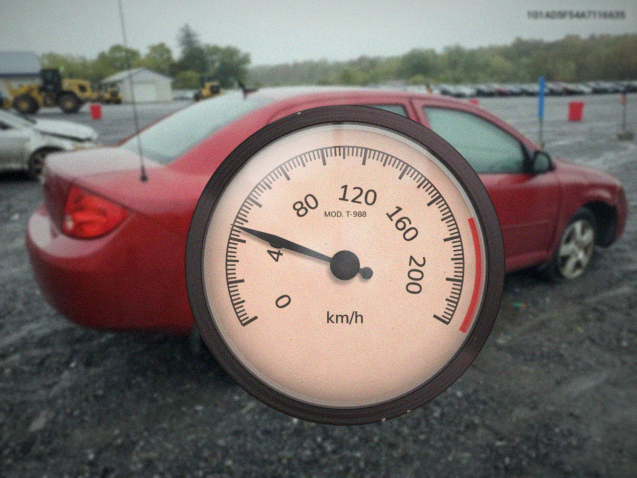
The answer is 46 km/h
